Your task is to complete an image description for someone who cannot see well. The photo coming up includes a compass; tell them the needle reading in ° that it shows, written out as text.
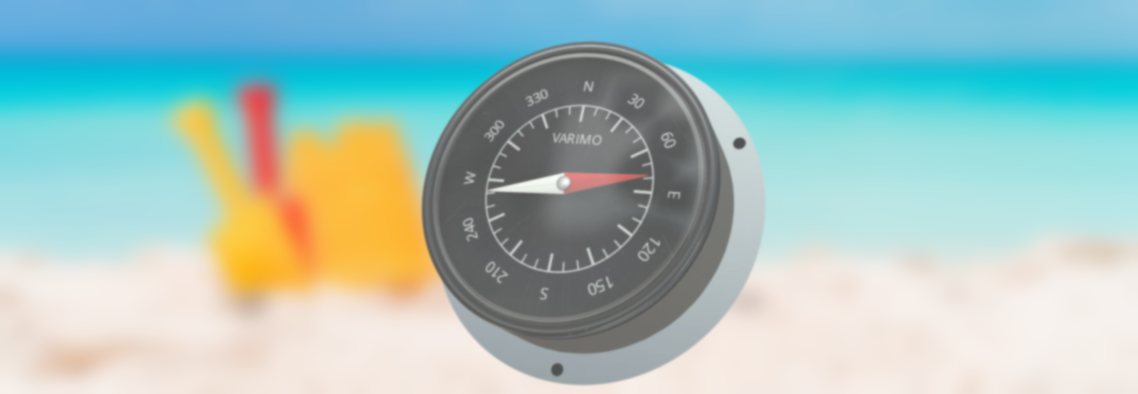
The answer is 80 °
